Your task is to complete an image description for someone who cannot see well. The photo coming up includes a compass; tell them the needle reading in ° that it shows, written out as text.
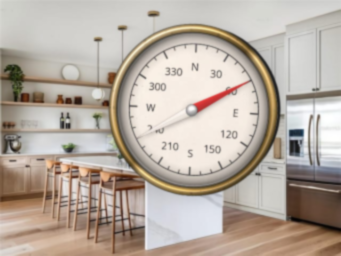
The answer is 60 °
